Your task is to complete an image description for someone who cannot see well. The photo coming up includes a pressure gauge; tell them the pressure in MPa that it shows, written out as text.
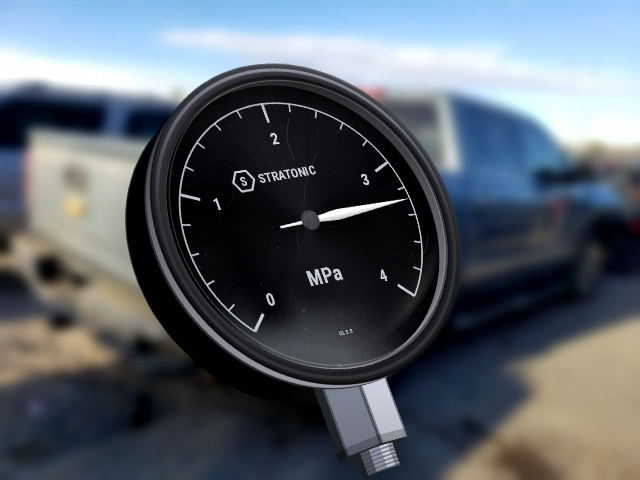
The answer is 3.3 MPa
